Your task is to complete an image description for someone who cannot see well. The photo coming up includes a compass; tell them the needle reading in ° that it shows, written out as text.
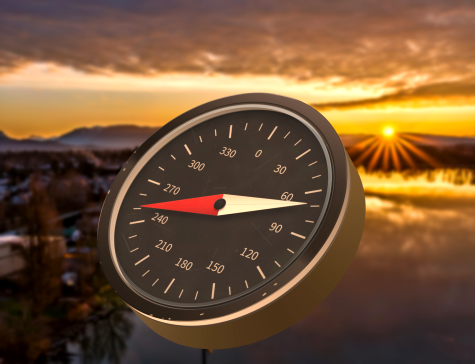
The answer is 250 °
